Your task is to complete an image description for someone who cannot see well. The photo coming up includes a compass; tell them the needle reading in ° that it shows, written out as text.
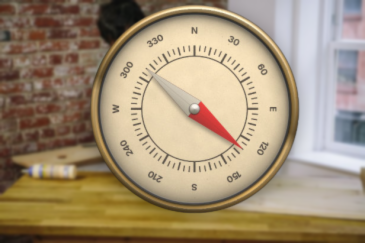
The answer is 130 °
